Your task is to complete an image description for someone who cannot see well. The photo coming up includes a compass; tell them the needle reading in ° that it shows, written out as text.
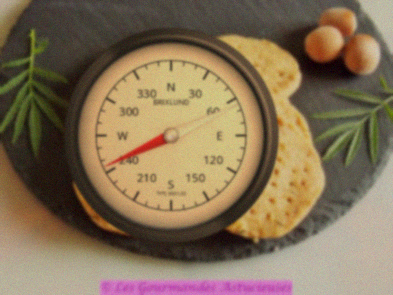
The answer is 245 °
